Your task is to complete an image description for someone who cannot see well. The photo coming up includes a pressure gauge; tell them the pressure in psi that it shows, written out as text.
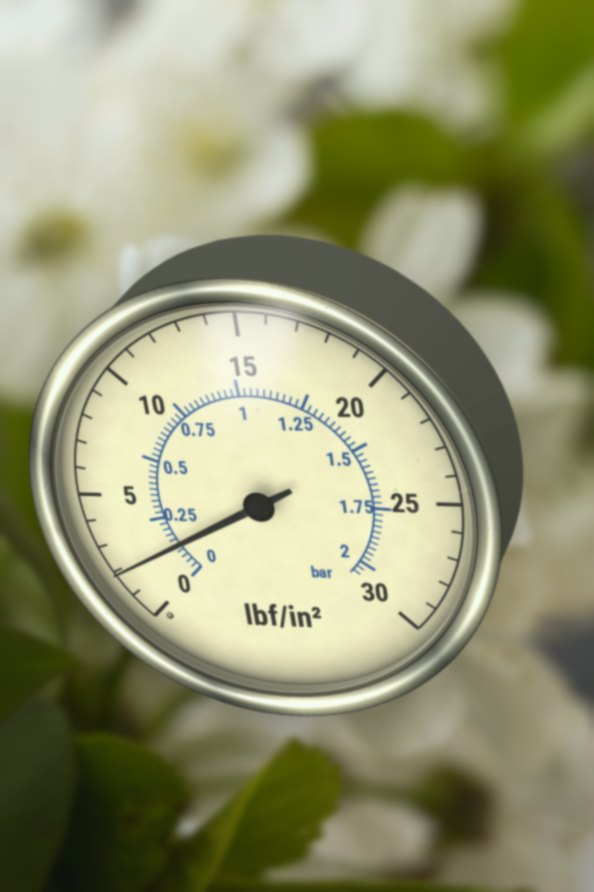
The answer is 2 psi
